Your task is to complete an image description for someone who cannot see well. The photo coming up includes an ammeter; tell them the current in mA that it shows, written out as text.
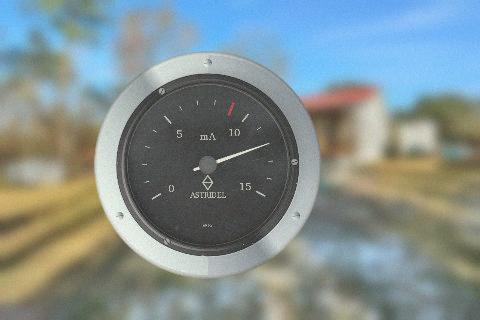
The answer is 12 mA
